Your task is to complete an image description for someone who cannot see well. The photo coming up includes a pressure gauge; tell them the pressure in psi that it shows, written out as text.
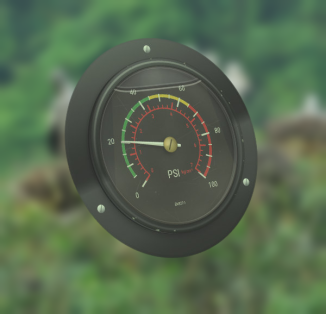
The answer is 20 psi
